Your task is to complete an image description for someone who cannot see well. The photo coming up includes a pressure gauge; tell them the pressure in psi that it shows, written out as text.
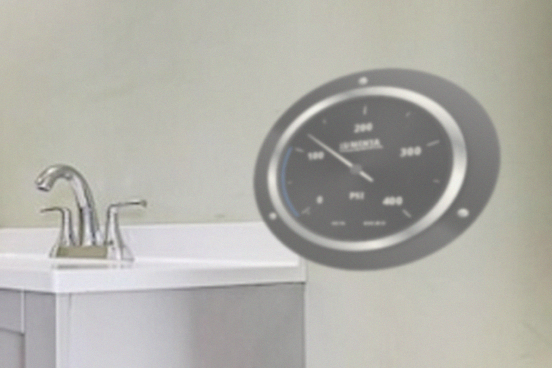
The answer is 125 psi
